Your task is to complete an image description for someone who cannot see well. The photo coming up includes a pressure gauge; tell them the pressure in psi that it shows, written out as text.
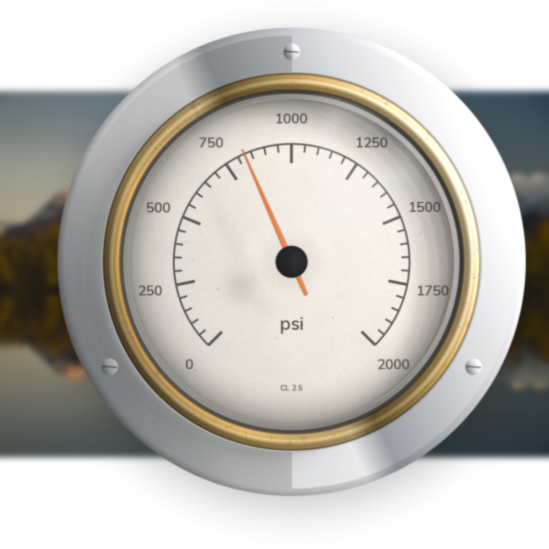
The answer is 825 psi
